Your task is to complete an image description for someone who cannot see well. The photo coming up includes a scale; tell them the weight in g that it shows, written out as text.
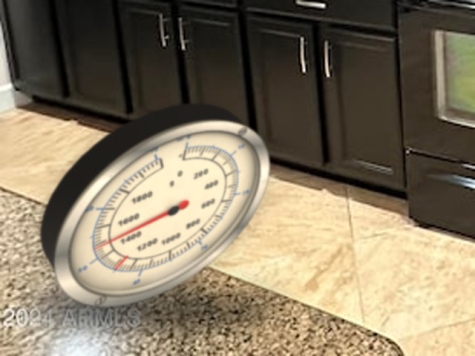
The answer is 1500 g
